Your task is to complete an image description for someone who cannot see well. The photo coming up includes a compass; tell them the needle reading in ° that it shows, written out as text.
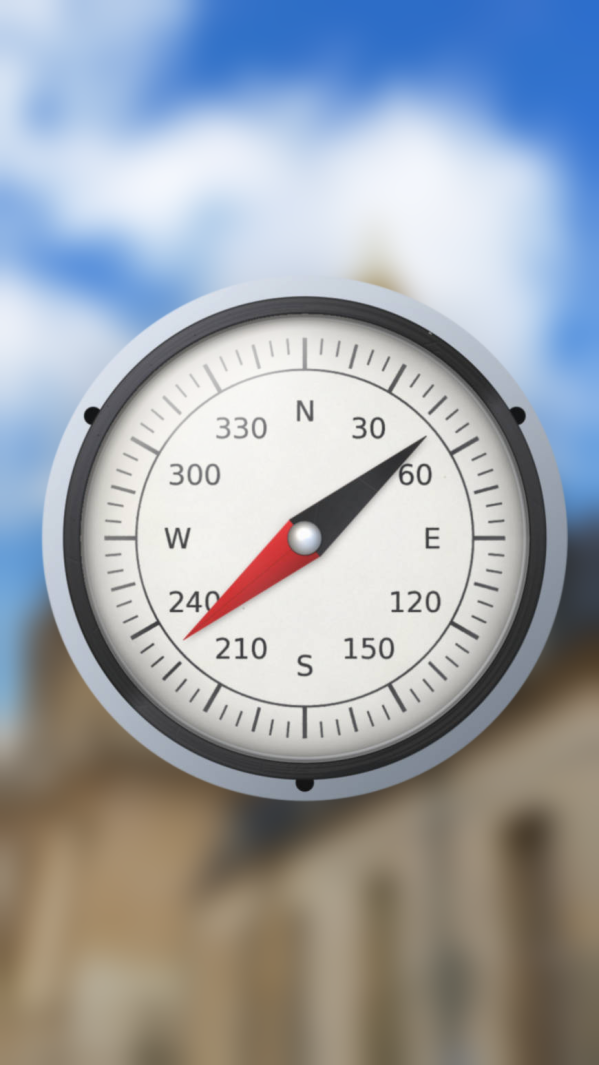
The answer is 230 °
